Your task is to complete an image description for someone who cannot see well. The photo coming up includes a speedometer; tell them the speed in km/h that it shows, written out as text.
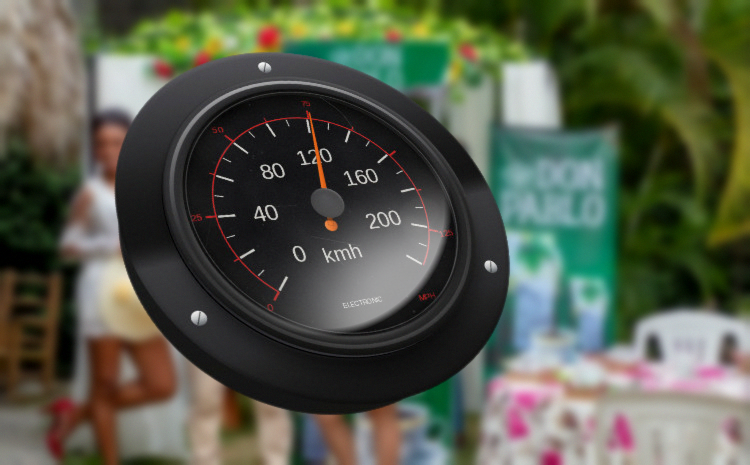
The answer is 120 km/h
